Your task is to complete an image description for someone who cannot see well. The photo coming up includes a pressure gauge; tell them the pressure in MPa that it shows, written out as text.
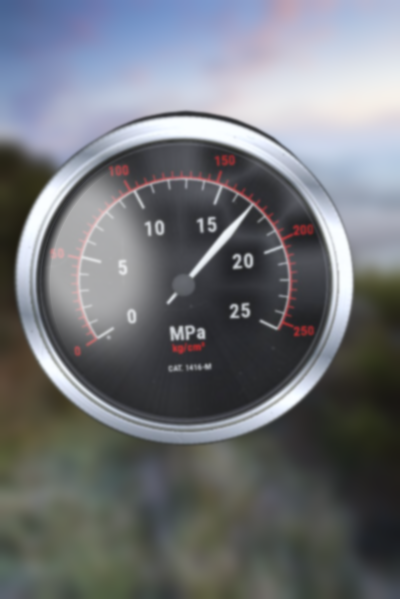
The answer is 17 MPa
